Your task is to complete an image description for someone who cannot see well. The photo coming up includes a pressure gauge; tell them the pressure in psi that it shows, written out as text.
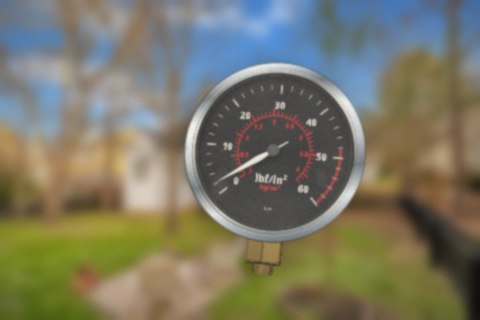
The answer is 2 psi
